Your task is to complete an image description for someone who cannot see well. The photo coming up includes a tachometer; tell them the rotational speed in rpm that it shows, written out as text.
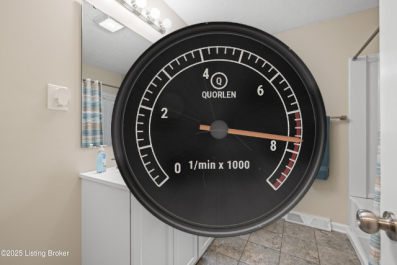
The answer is 7700 rpm
